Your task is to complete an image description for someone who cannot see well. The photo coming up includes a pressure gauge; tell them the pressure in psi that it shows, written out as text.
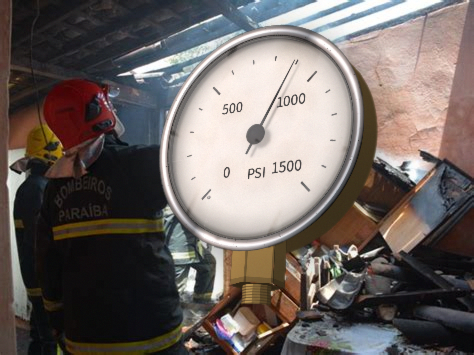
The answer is 900 psi
